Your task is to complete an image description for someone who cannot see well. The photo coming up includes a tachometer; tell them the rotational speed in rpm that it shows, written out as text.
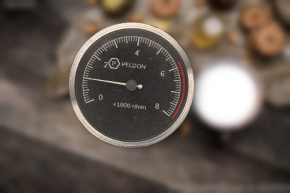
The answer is 1000 rpm
